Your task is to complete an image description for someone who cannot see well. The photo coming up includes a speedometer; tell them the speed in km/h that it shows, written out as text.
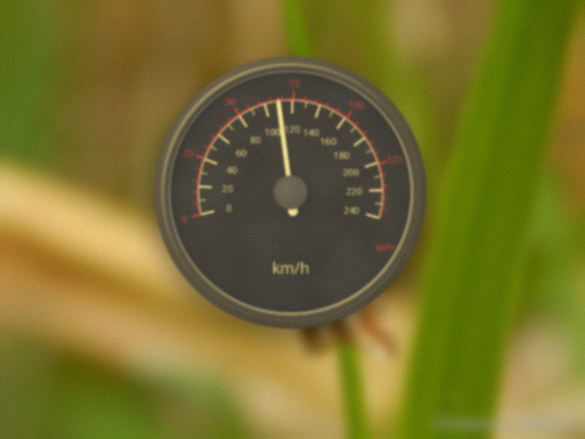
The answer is 110 km/h
